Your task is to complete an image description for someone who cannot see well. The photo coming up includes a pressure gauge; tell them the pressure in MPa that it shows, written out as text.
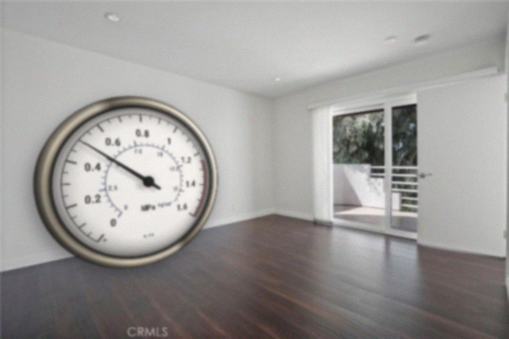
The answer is 0.5 MPa
